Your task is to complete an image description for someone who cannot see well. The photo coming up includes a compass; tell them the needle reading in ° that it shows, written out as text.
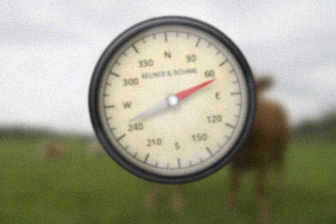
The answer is 70 °
